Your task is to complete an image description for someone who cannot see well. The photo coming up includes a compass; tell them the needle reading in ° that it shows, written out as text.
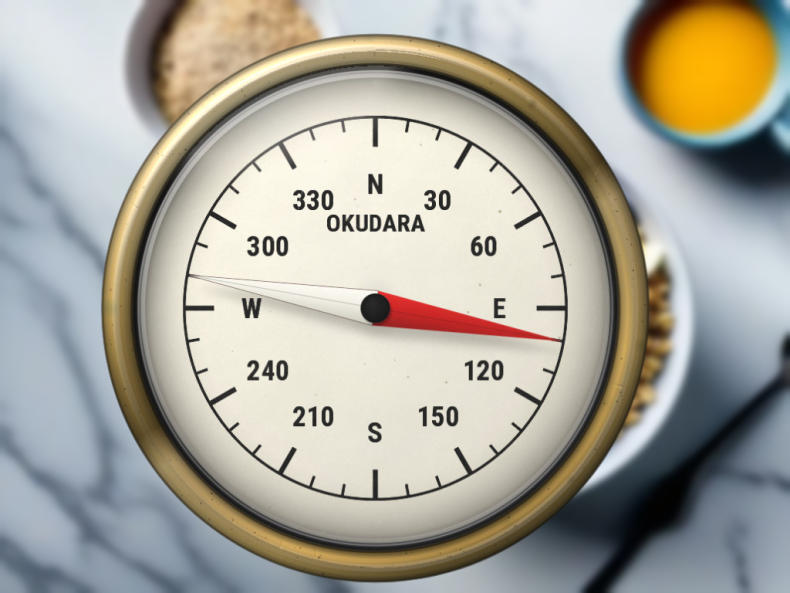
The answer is 100 °
